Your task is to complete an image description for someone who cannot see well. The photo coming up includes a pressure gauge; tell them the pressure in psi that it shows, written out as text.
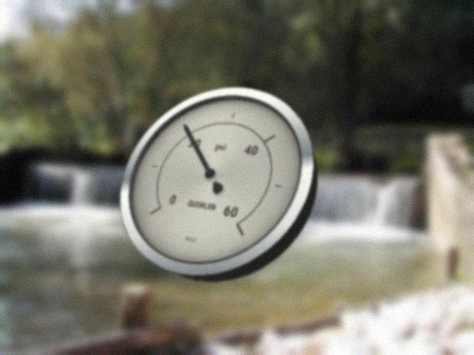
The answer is 20 psi
